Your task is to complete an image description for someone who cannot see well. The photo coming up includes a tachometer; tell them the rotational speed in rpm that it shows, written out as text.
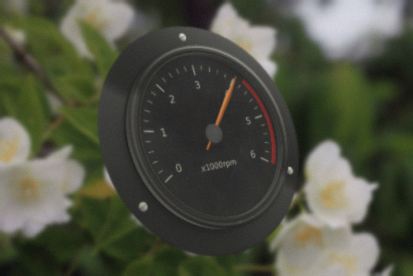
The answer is 4000 rpm
